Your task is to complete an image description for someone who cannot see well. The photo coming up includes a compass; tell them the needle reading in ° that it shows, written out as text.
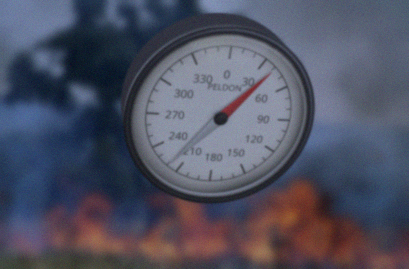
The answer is 40 °
